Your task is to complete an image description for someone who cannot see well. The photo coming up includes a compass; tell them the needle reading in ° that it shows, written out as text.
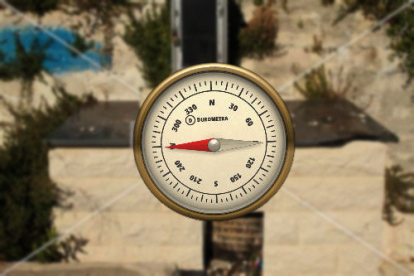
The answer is 270 °
